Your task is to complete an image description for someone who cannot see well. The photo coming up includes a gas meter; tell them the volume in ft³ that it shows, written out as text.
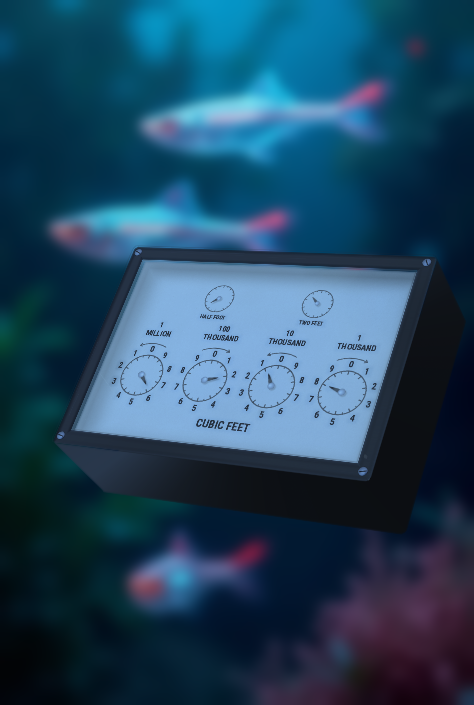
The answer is 620800 ft³
